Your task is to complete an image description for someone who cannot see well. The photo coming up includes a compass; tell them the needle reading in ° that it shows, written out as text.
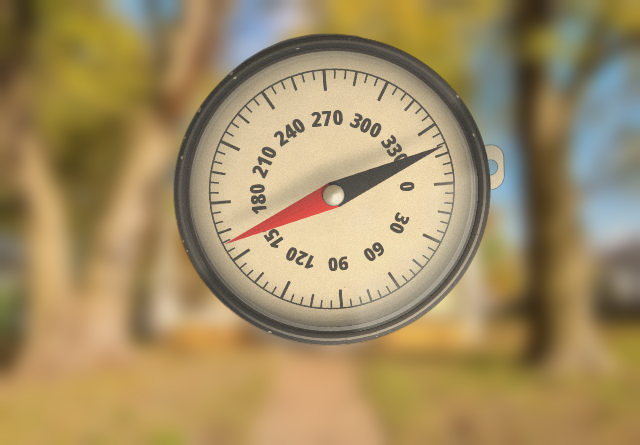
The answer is 160 °
